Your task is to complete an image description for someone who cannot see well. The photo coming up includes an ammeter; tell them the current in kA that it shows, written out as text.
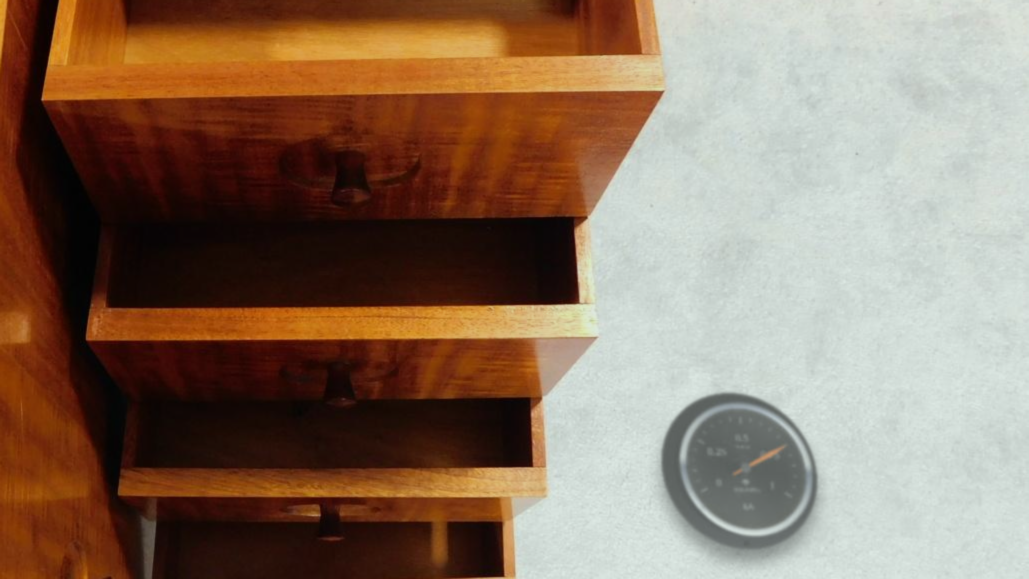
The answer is 0.75 kA
